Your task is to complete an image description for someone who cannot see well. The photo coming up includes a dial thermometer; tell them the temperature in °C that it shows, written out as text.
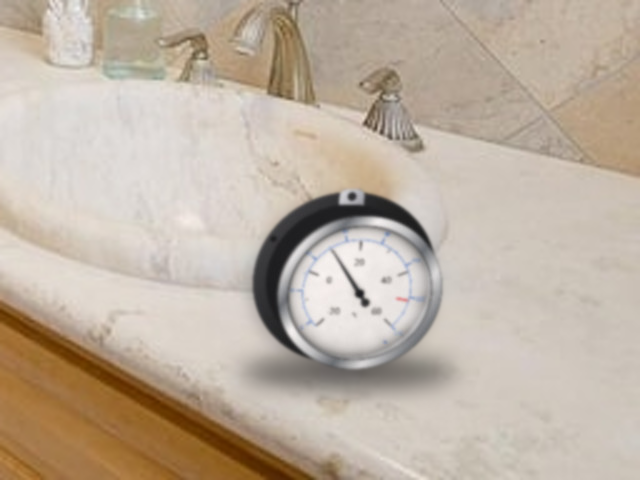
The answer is 10 °C
